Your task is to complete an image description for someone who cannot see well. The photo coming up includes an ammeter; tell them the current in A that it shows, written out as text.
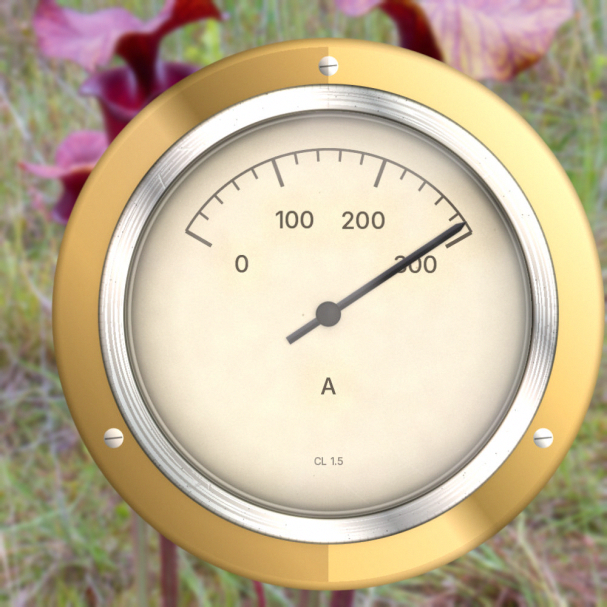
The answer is 290 A
